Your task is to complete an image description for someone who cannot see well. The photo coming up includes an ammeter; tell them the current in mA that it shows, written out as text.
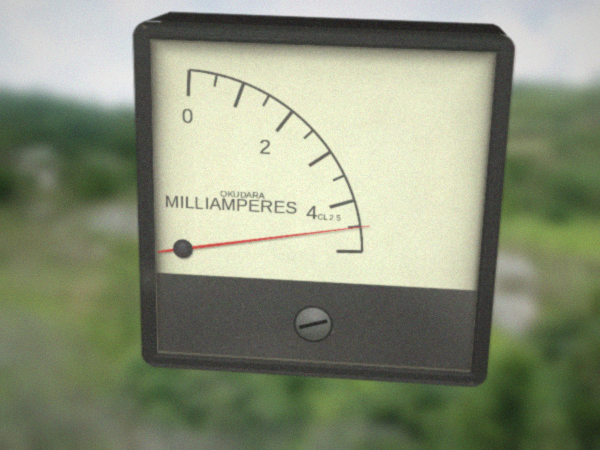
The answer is 4.5 mA
